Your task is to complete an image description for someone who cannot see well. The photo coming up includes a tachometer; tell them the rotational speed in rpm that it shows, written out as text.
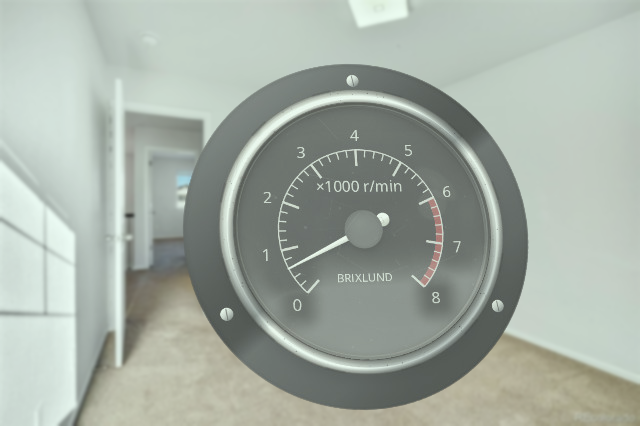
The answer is 600 rpm
